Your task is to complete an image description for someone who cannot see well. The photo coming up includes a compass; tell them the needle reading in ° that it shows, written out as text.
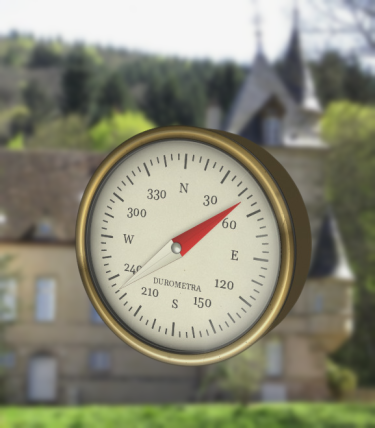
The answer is 50 °
